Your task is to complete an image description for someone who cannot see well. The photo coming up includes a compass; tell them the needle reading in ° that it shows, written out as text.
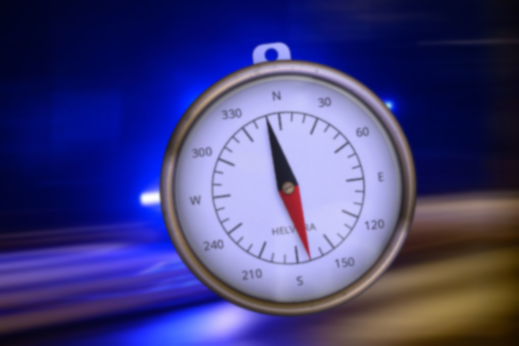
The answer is 170 °
